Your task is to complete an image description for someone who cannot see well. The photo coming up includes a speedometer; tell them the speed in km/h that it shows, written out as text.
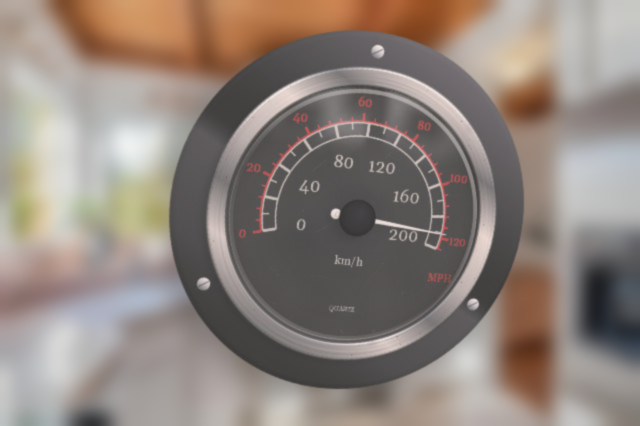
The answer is 190 km/h
